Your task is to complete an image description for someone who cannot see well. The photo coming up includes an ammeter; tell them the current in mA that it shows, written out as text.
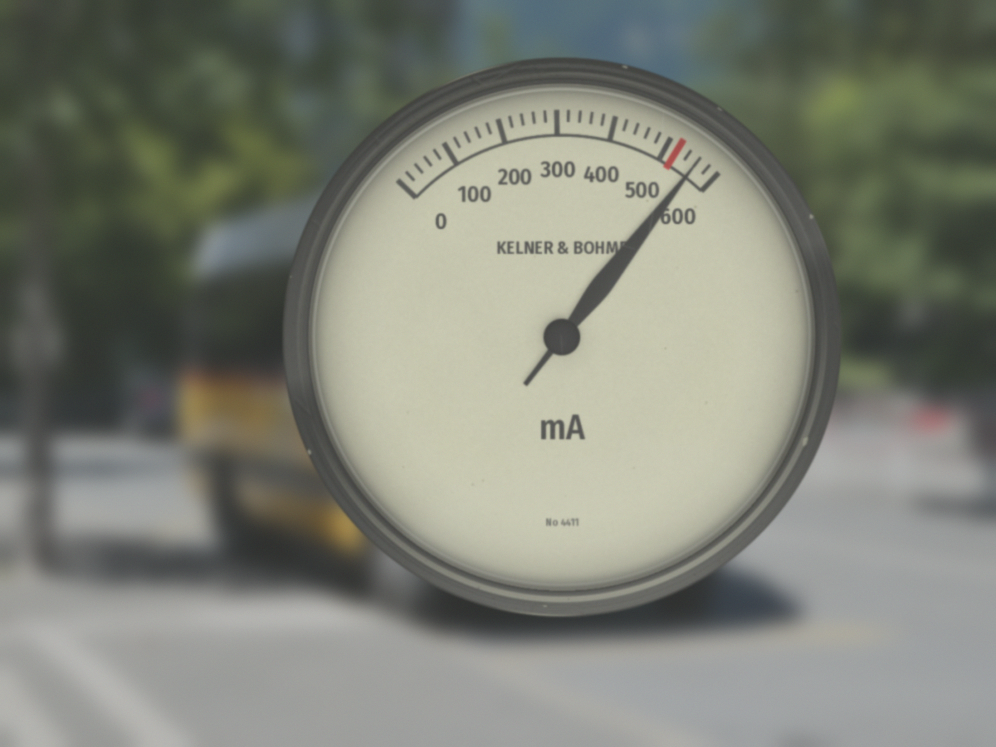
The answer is 560 mA
